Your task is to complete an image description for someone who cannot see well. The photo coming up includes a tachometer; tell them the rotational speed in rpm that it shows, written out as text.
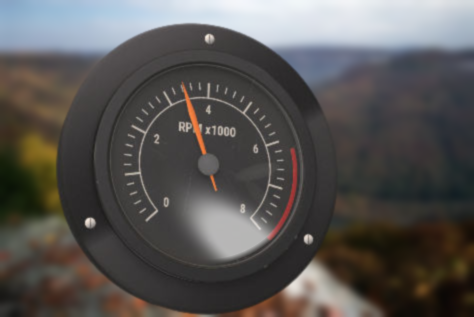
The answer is 3400 rpm
